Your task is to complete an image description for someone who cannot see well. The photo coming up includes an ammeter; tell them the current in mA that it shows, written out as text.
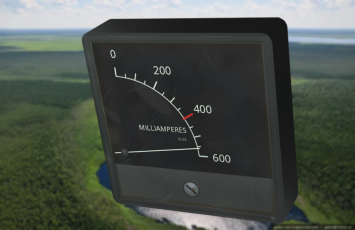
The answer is 550 mA
